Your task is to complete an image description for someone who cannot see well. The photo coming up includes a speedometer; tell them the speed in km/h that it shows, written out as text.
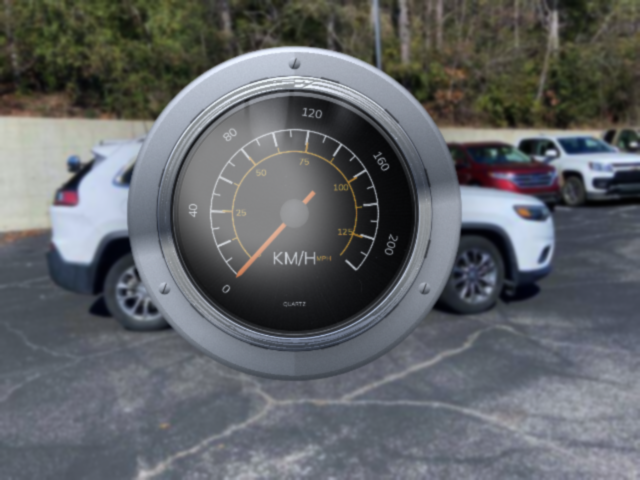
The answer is 0 km/h
